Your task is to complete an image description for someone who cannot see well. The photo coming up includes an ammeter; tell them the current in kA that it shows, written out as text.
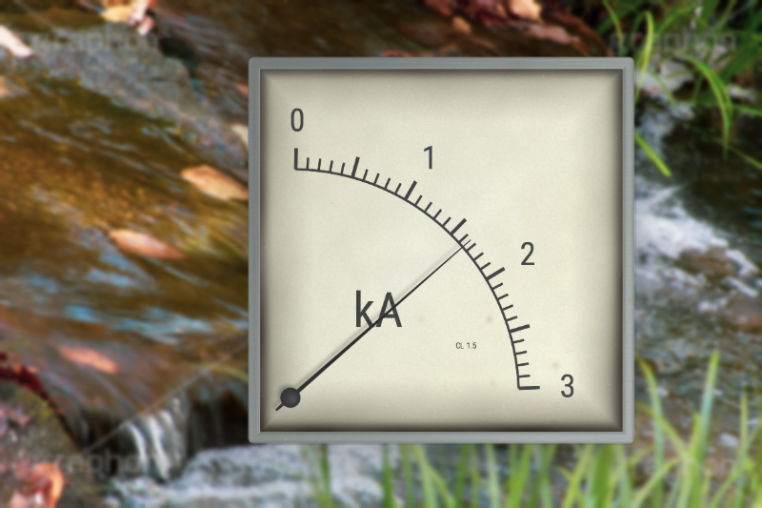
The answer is 1.65 kA
